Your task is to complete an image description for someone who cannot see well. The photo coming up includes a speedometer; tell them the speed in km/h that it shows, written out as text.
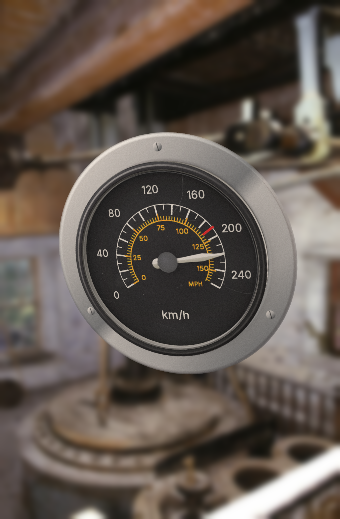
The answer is 220 km/h
